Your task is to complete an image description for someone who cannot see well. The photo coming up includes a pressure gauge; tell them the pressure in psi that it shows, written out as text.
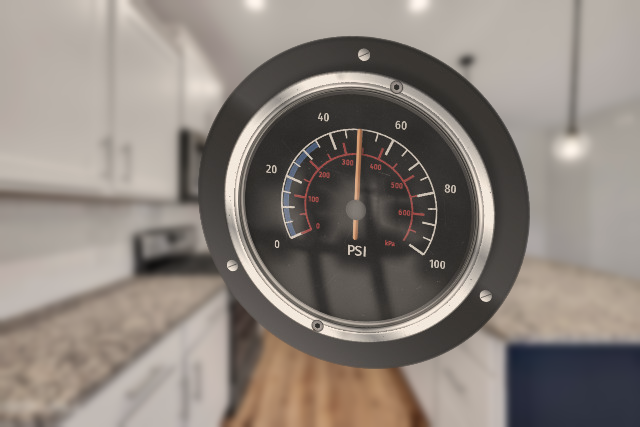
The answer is 50 psi
